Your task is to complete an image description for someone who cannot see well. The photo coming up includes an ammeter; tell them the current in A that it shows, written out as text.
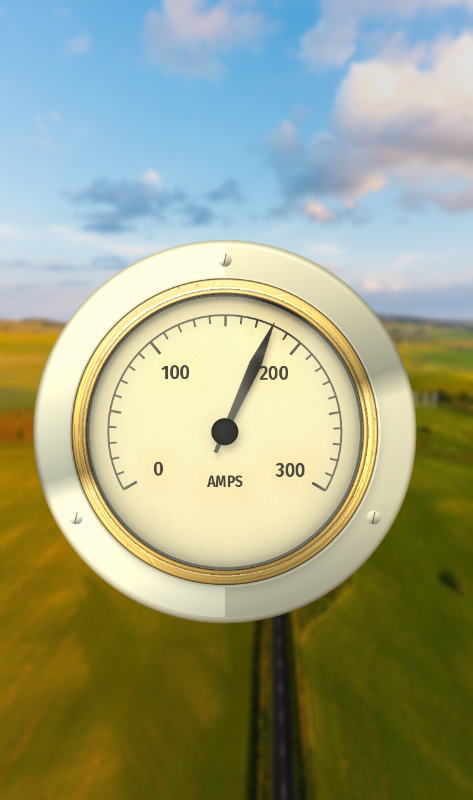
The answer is 180 A
